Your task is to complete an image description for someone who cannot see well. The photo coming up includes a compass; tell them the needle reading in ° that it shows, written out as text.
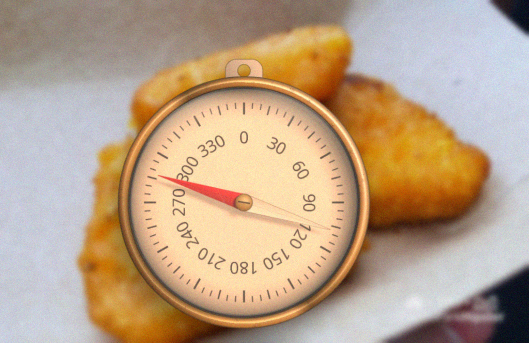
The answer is 287.5 °
